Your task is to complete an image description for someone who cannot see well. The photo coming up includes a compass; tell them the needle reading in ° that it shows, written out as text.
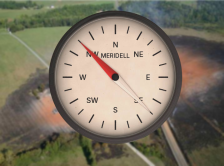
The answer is 315 °
